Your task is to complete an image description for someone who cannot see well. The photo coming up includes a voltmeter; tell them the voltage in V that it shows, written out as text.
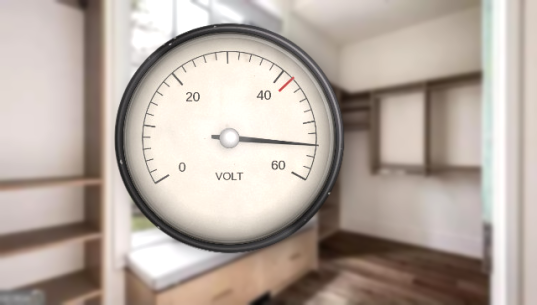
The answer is 54 V
